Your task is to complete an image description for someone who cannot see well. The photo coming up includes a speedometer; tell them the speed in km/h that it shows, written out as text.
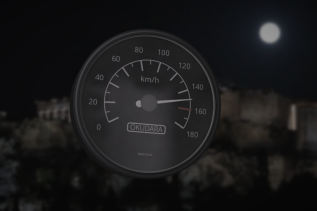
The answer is 150 km/h
